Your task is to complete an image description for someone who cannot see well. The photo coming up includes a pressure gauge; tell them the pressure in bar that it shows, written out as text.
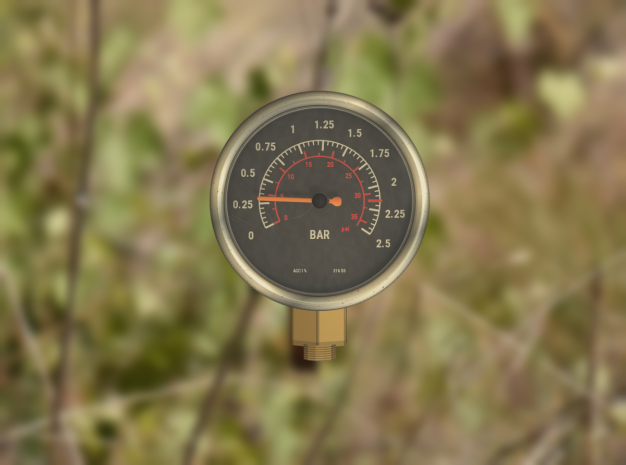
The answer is 0.3 bar
